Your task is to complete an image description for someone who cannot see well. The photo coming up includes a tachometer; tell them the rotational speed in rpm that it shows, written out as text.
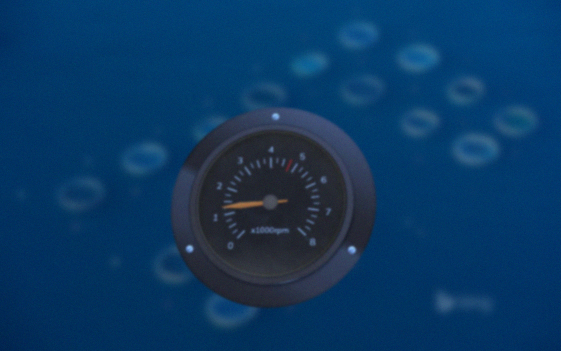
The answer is 1250 rpm
